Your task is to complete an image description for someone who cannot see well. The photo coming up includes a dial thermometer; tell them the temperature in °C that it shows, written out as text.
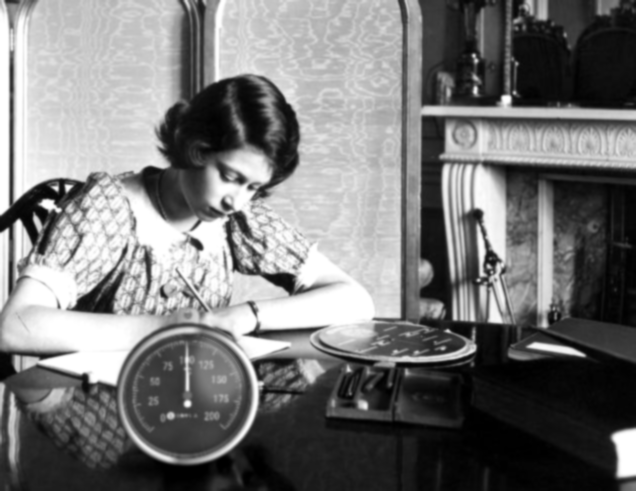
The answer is 100 °C
